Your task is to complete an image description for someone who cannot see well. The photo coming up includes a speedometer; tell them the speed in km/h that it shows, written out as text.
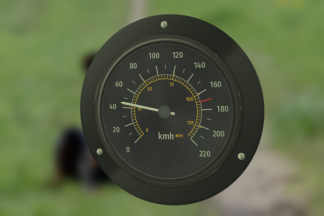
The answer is 45 km/h
